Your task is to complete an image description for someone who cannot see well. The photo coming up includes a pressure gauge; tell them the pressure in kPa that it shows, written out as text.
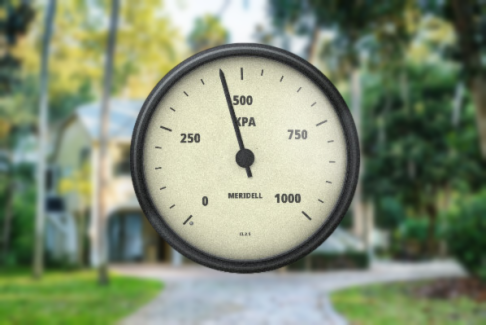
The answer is 450 kPa
